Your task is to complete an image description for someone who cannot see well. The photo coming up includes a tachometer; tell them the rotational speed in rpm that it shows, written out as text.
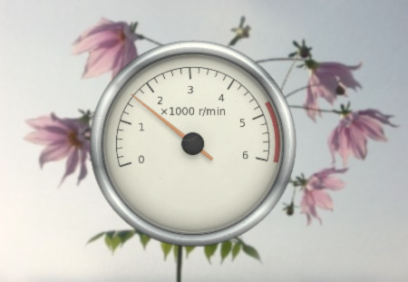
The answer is 1600 rpm
